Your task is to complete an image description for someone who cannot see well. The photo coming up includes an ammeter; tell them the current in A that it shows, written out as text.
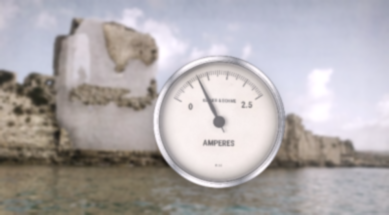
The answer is 0.75 A
